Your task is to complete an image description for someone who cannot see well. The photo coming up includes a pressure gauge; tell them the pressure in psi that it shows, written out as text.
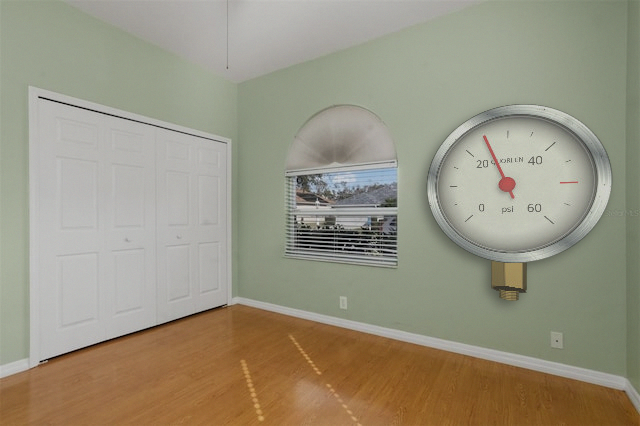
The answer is 25 psi
